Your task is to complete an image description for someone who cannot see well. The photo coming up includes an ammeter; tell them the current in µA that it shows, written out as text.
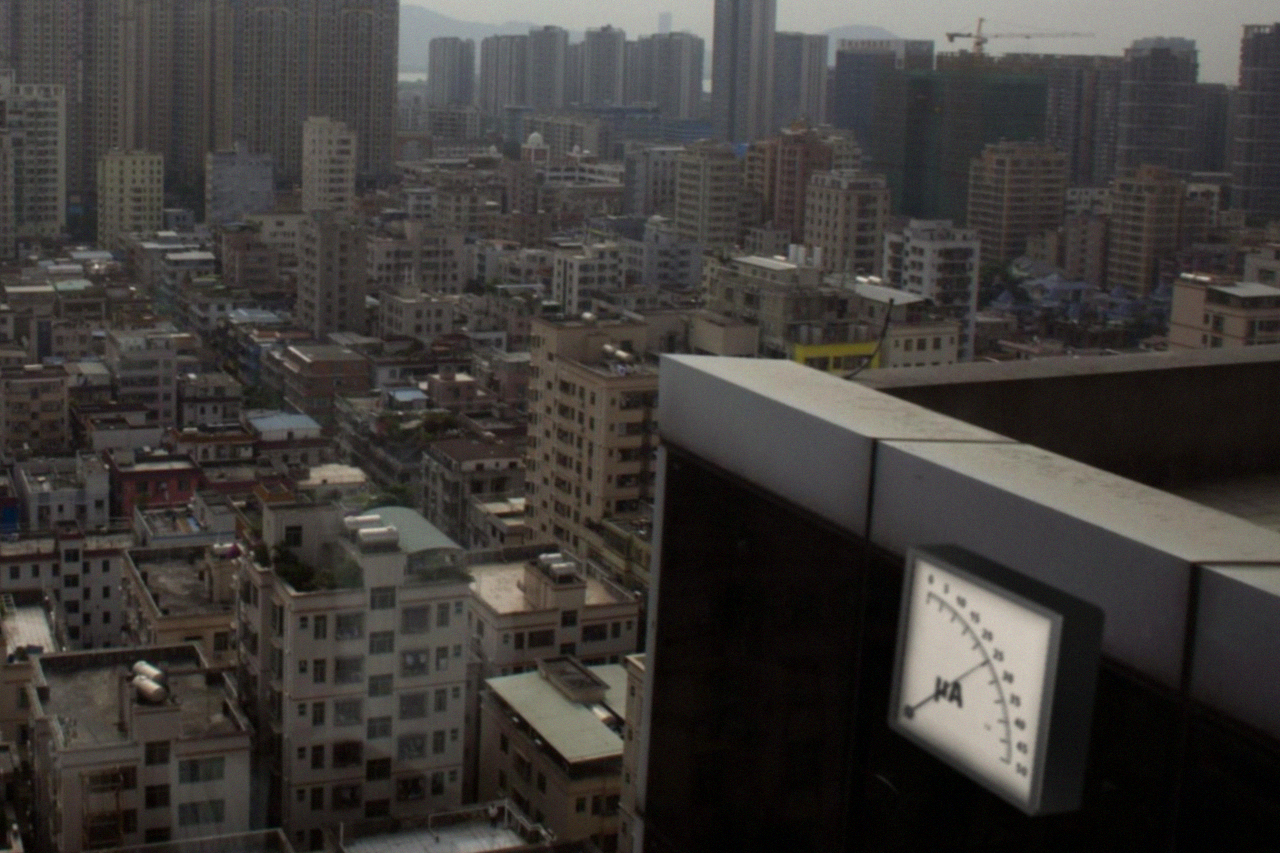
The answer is 25 µA
